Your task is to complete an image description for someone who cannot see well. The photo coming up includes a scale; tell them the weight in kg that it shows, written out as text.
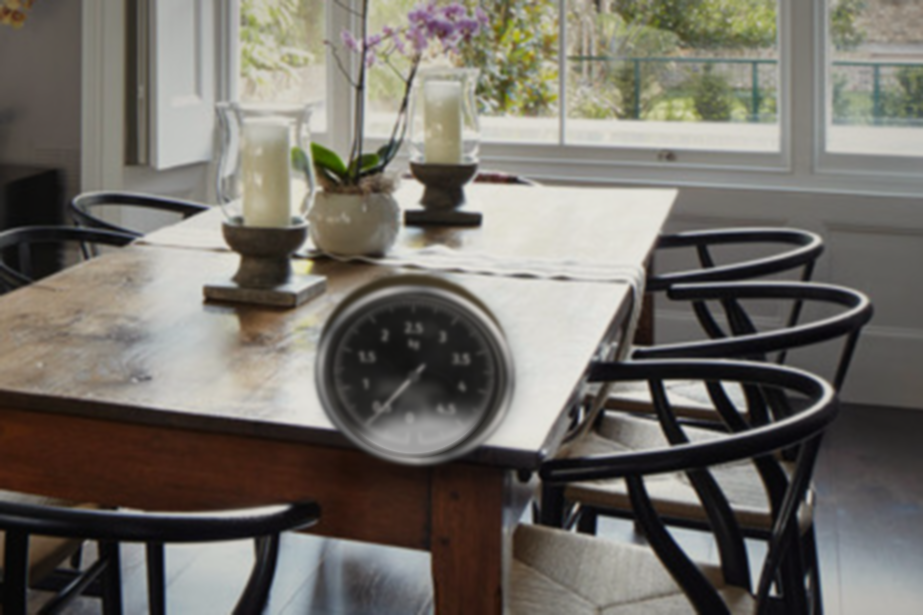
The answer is 0.5 kg
